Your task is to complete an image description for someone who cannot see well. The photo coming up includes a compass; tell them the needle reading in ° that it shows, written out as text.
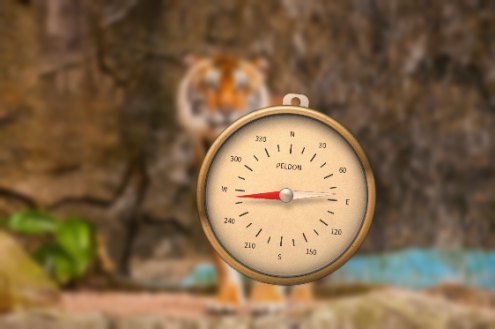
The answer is 262.5 °
